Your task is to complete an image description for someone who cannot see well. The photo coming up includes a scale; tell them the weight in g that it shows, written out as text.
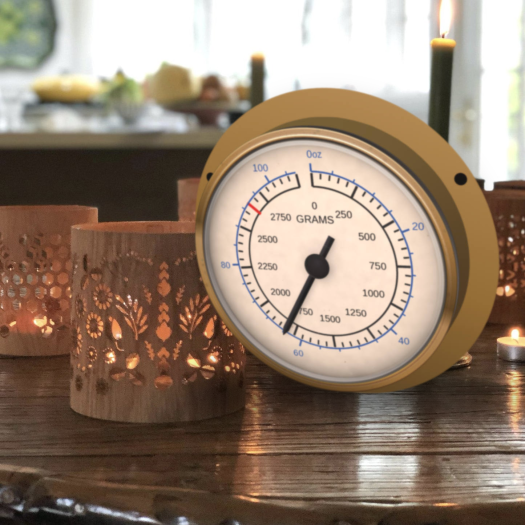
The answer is 1800 g
